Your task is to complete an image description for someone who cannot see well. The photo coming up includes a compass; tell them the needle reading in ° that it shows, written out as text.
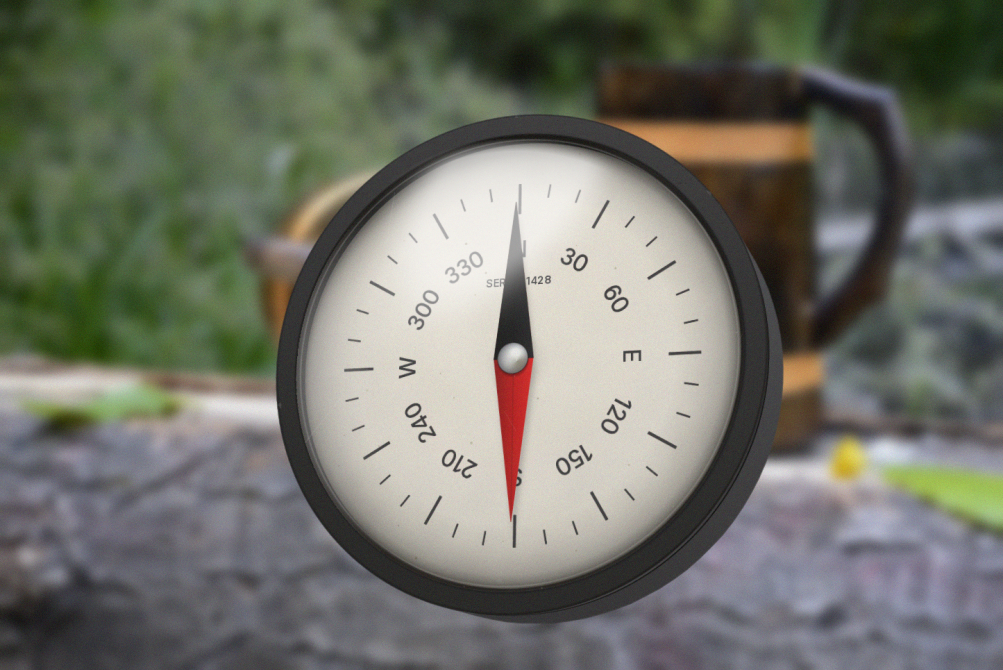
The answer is 180 °
